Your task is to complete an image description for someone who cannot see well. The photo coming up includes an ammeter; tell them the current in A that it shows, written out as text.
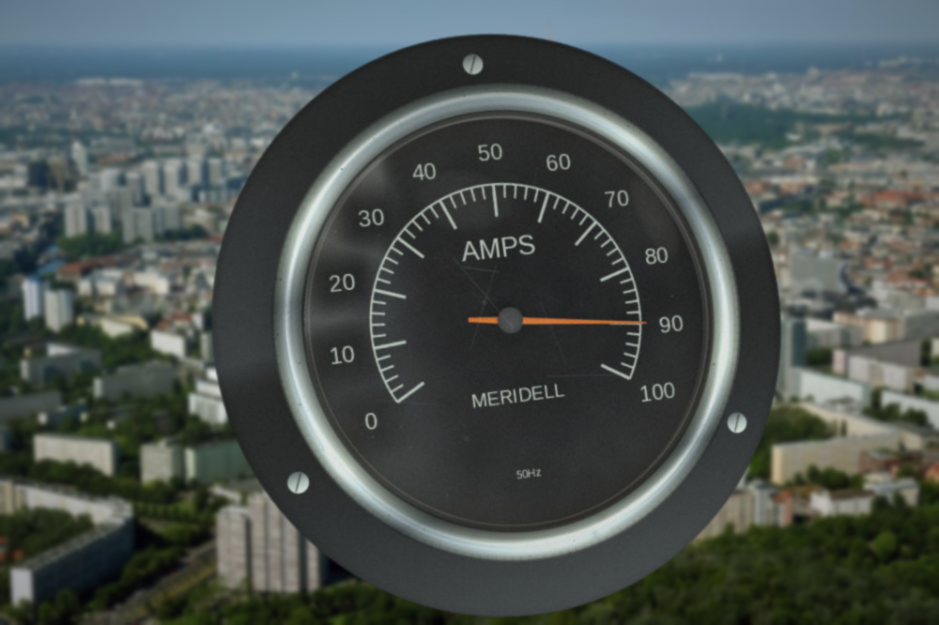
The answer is 90 A
